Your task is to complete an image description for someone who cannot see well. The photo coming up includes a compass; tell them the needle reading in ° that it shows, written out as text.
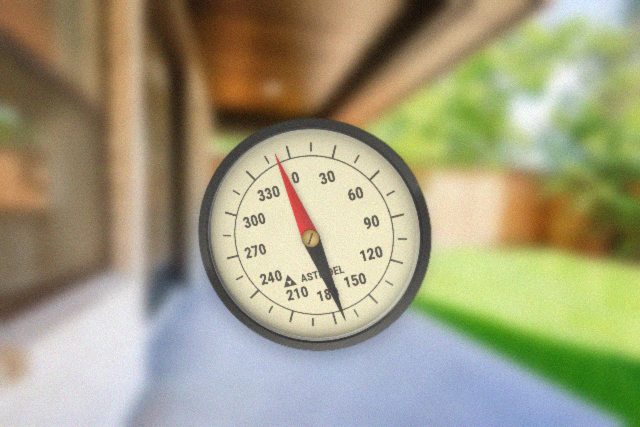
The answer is 352.5 °
